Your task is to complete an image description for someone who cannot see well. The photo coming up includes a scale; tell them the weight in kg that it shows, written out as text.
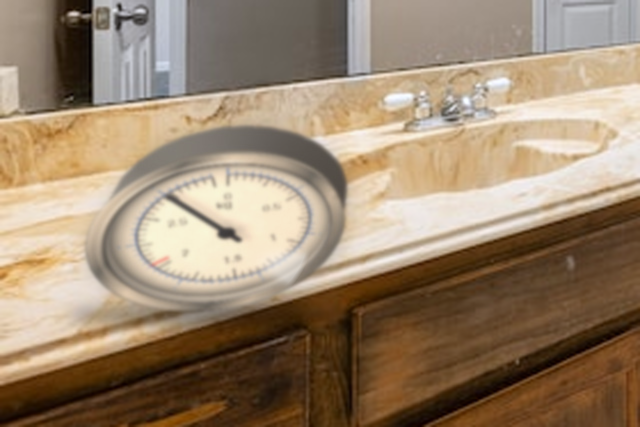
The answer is 2.75 kg
